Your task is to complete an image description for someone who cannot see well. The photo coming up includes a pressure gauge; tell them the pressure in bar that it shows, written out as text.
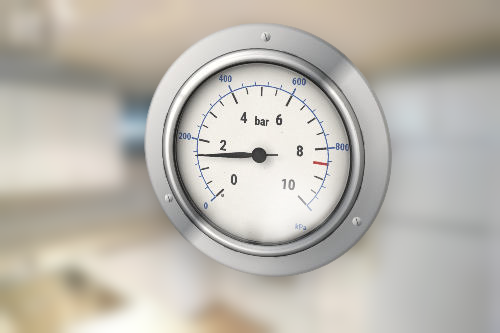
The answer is 1.5 bar
